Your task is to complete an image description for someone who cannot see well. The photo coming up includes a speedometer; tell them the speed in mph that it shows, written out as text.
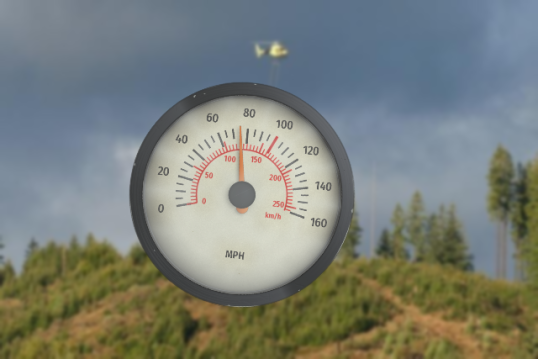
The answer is 75 mph
